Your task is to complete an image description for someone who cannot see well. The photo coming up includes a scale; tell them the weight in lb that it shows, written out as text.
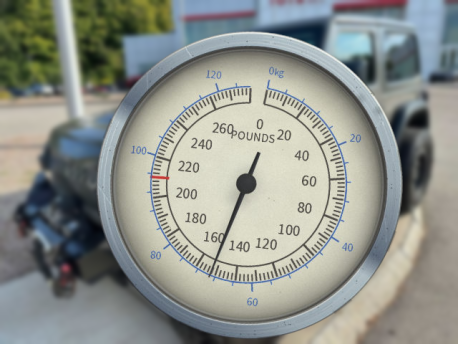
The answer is 152 lb
